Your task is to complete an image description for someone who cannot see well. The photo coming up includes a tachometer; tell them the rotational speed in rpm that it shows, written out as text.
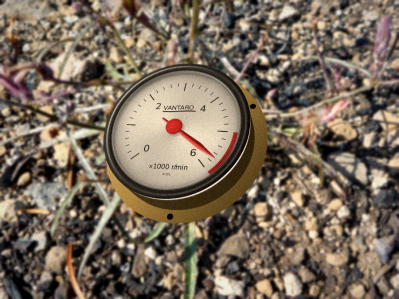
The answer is 5700 rpm
